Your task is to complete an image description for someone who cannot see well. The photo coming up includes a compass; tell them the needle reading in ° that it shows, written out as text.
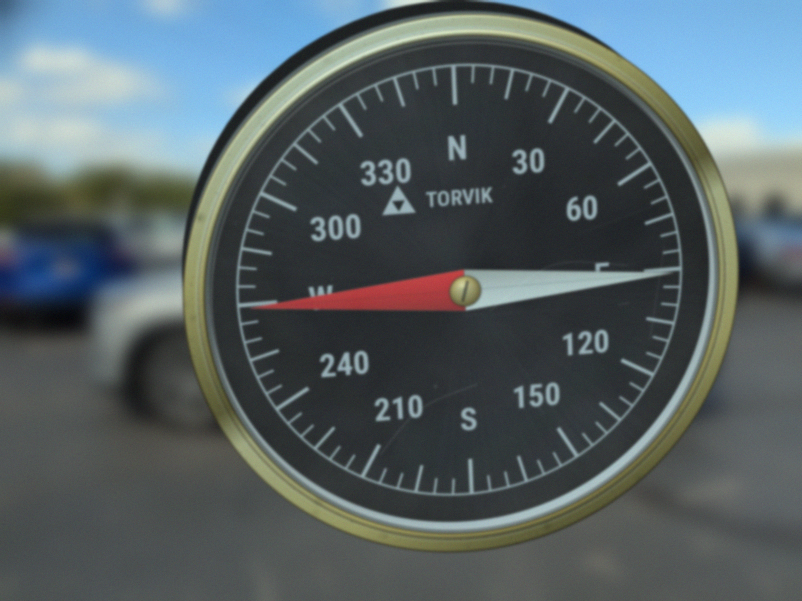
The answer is 270 °
